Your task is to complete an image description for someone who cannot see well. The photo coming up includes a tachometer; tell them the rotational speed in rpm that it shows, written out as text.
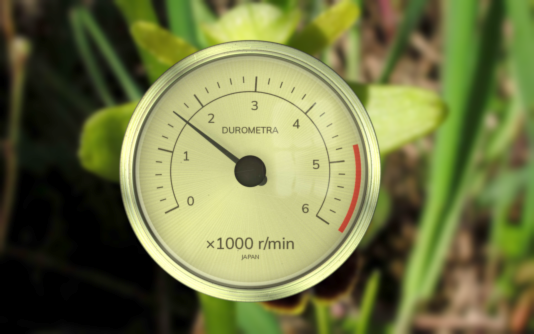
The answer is 1600 rpm
